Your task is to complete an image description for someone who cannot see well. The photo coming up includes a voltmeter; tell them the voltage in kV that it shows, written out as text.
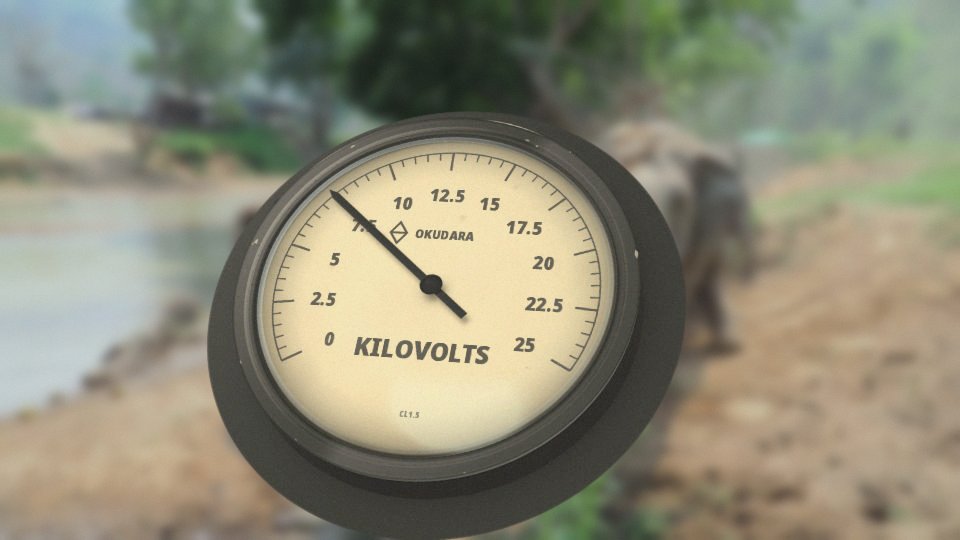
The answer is 7.5 kV
